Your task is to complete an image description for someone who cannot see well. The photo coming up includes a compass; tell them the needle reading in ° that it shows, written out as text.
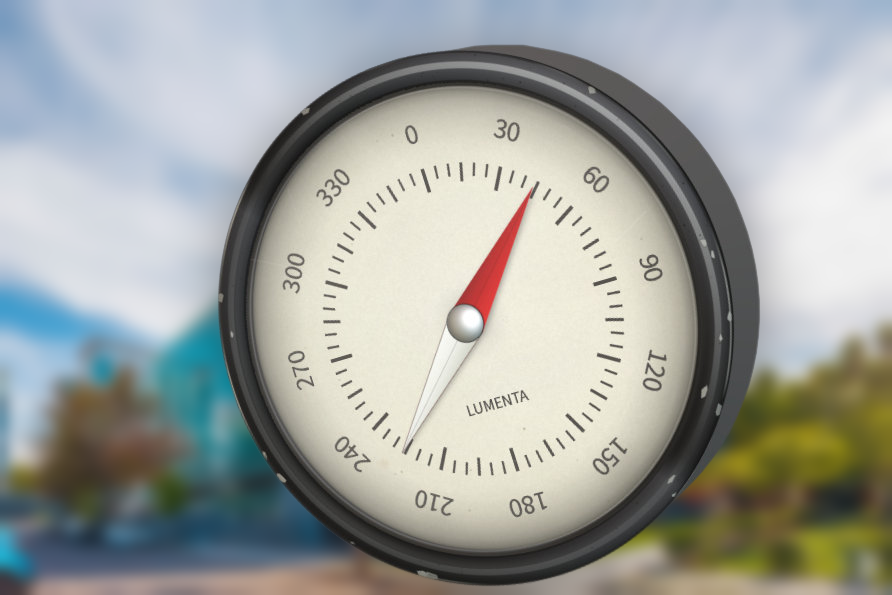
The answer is 45 °
